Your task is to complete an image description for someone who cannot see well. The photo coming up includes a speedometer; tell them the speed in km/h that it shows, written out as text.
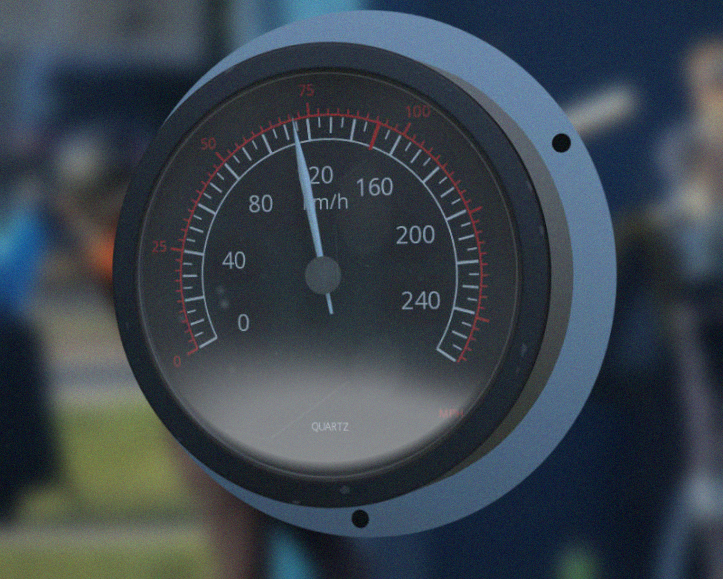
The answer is 115 km/h
